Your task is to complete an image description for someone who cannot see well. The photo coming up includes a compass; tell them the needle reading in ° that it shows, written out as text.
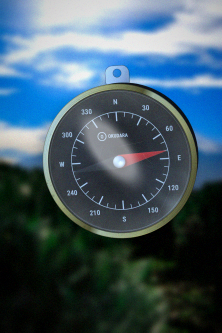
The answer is 80 °
